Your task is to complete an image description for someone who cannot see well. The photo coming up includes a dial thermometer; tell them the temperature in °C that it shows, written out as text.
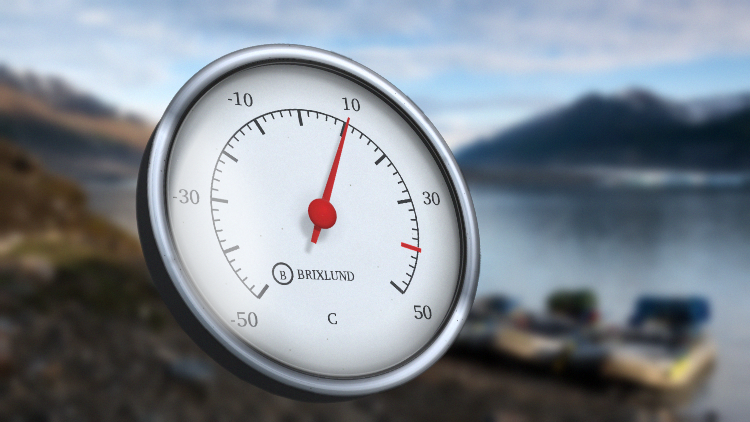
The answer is 10 °C
